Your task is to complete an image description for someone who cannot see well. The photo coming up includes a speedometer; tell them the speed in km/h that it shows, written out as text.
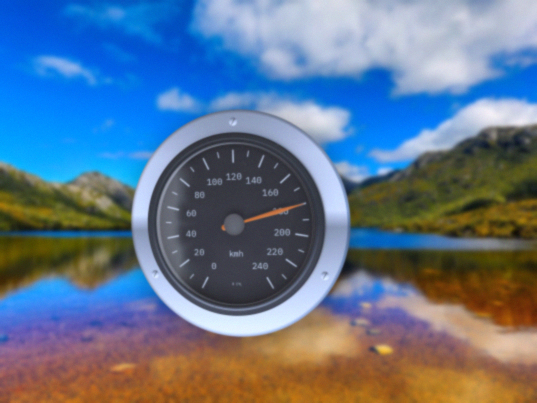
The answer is 180 km/h
